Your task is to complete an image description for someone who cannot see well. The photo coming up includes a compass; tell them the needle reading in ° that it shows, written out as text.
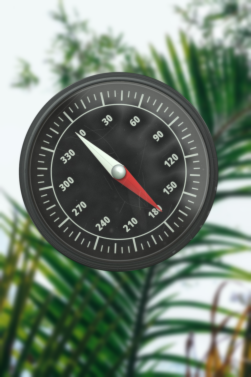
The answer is 175 °
